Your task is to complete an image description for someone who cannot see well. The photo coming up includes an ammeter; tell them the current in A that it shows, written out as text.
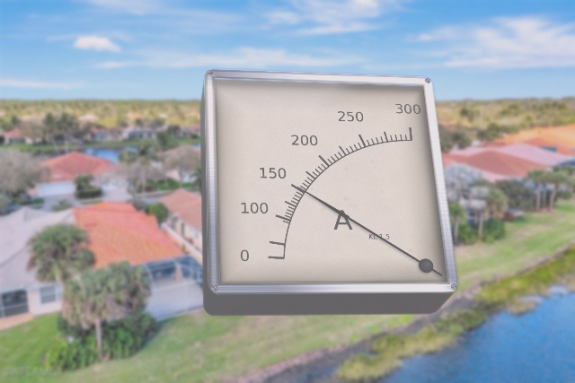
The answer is 150 A
